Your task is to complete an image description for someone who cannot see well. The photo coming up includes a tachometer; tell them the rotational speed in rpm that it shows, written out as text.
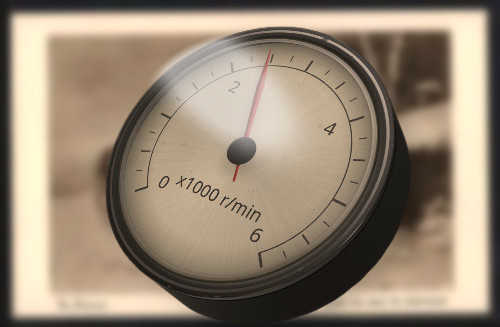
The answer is 2500 rpm
